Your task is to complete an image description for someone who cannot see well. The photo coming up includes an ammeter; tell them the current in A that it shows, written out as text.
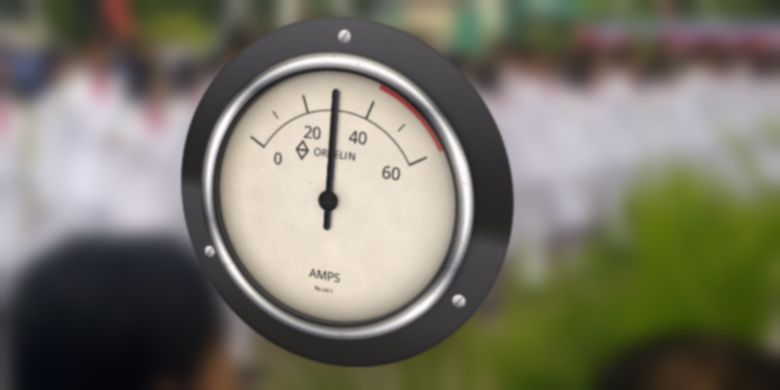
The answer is 30 A
